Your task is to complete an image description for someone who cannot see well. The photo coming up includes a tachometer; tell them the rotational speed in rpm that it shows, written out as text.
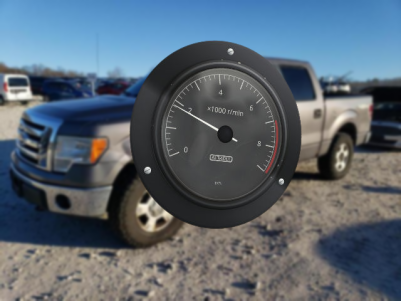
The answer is 1800 rpm
